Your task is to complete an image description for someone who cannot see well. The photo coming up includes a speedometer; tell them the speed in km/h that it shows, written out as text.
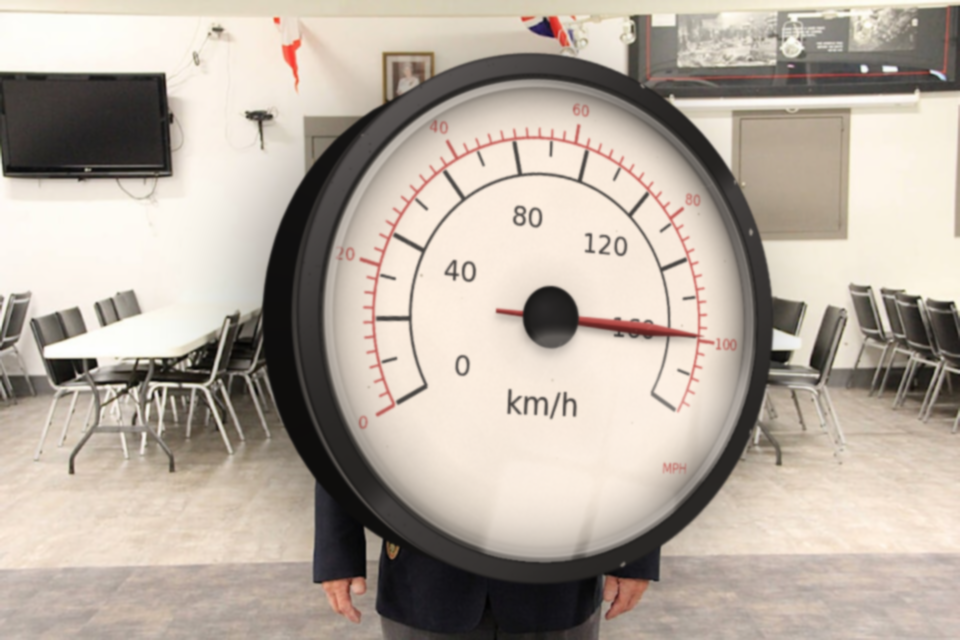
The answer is 160 km/h
